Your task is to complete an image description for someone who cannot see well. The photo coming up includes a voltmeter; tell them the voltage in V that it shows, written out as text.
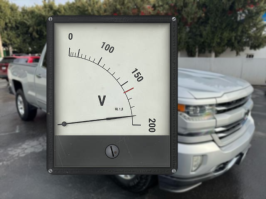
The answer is 190 V
